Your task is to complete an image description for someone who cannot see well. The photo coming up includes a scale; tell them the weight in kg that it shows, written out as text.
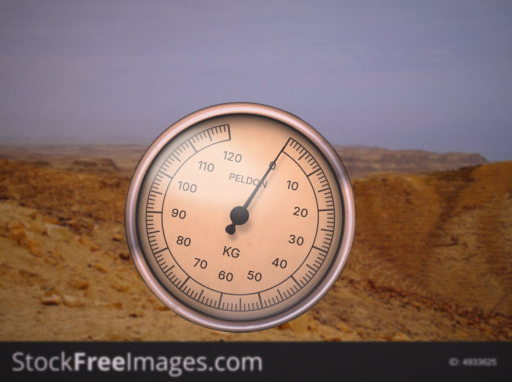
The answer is 0 kg
